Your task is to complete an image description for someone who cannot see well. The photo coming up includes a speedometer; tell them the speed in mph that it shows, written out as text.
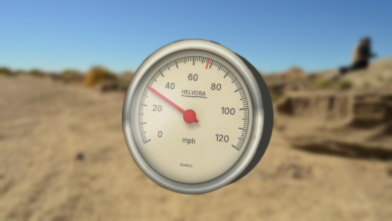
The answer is 30 mph
